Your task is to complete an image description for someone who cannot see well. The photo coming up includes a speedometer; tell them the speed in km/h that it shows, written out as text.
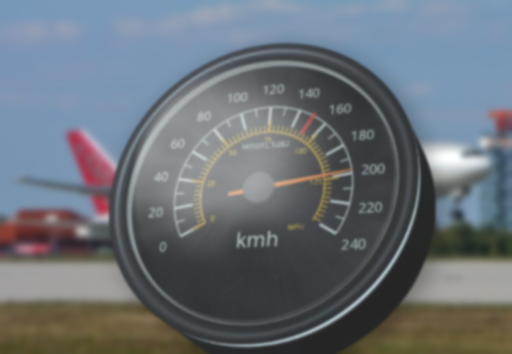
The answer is 200 km/h
